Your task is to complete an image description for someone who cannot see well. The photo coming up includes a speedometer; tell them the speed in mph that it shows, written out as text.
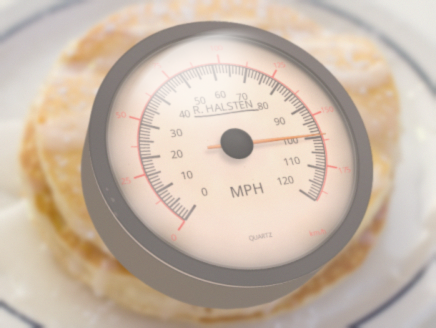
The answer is 100 mph
